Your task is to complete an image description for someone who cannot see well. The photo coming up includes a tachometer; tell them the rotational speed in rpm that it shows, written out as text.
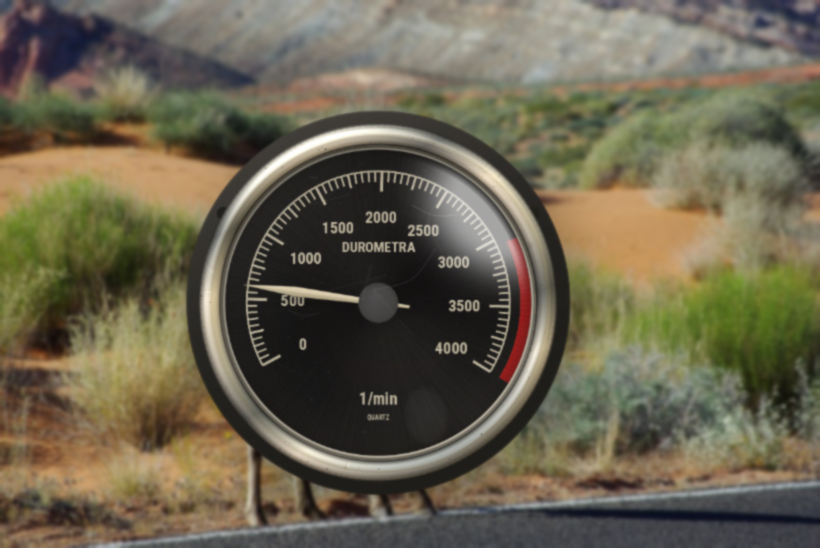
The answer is 600 rpm
